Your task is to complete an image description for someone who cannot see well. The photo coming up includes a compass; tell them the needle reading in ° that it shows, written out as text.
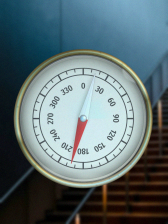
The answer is 195 °
